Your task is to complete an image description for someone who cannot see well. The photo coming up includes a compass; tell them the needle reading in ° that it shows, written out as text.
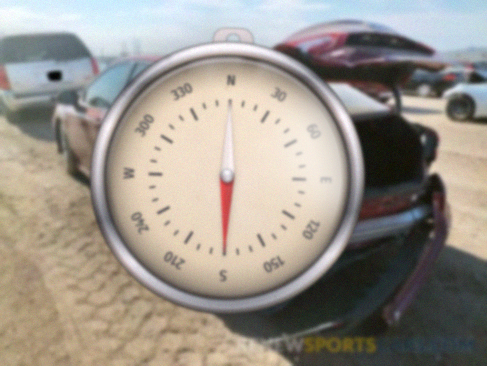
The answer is 180 °
